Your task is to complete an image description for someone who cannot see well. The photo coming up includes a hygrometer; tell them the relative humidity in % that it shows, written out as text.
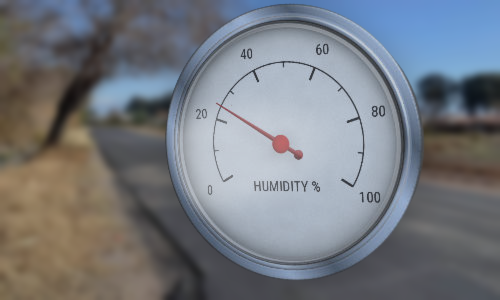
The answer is 25 %
